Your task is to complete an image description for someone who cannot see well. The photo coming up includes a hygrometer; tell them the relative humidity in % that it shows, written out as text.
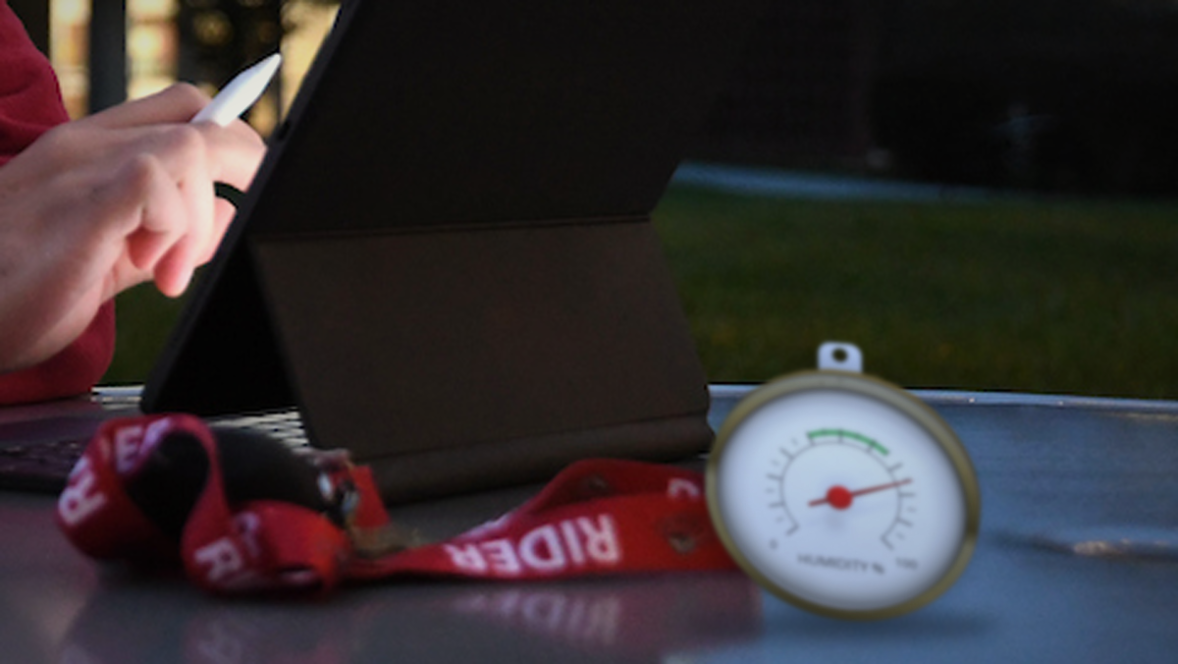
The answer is 75 %
